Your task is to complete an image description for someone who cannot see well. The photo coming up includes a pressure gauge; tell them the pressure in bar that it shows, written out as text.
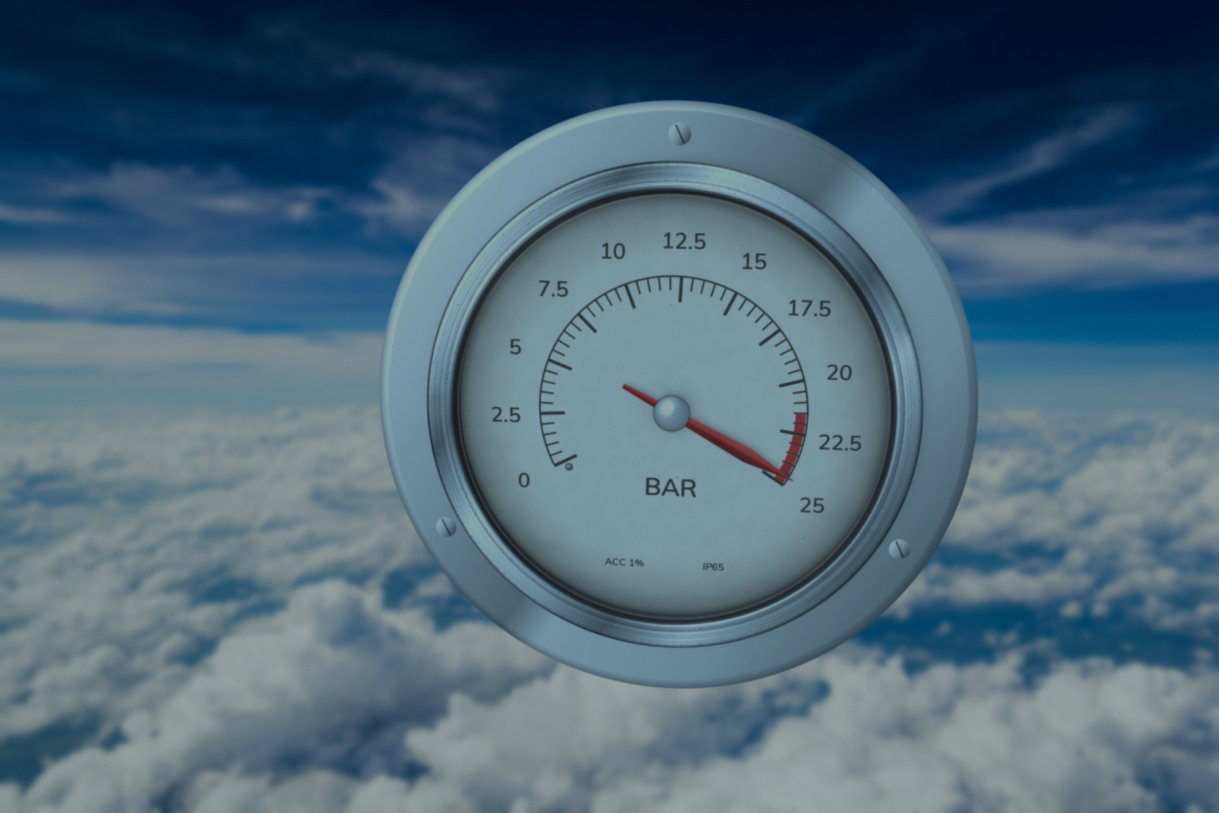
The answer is 24.5 bar
